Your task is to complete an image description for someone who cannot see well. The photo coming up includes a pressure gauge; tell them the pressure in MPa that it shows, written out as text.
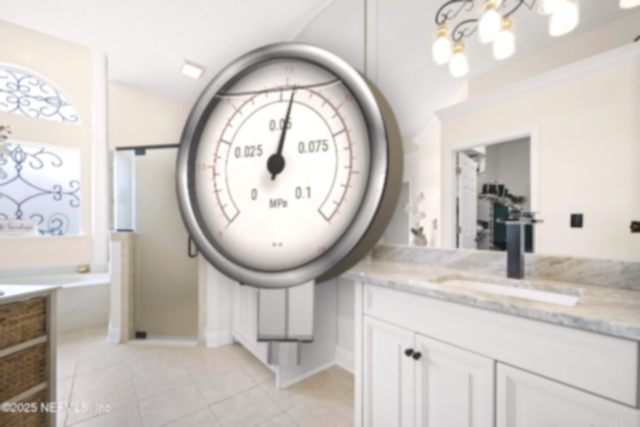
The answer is 0.055 MPa
